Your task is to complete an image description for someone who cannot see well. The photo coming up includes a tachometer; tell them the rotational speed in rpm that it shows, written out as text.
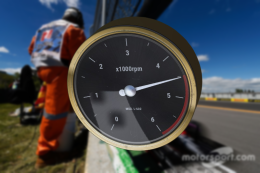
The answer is 4500 rpm
